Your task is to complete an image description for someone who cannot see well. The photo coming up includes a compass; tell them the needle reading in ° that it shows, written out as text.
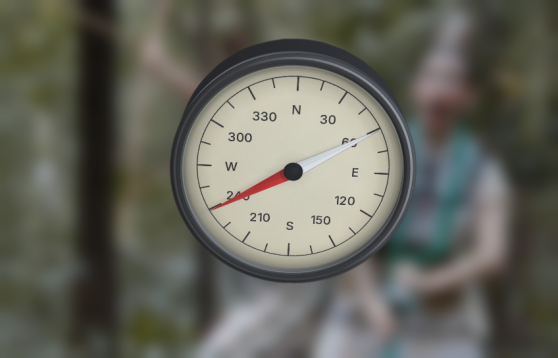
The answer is 240 °
